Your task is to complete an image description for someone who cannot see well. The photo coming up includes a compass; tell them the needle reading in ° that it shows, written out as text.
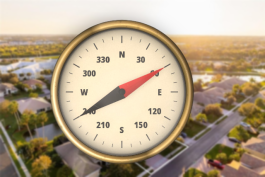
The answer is 60 °
